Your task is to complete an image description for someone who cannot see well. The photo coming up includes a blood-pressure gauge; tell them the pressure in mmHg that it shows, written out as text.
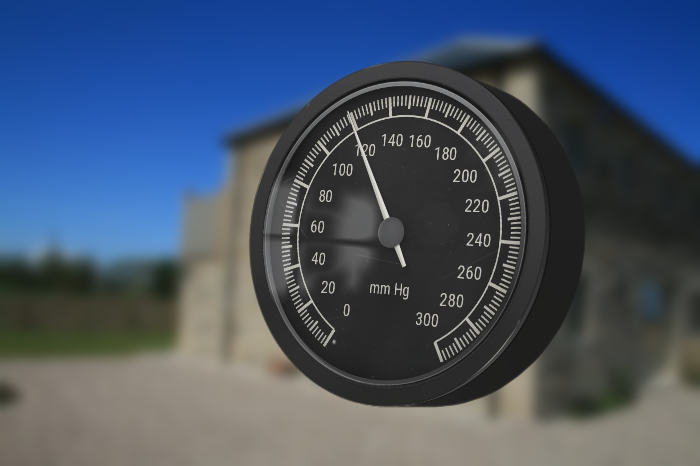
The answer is 120 mmHg
